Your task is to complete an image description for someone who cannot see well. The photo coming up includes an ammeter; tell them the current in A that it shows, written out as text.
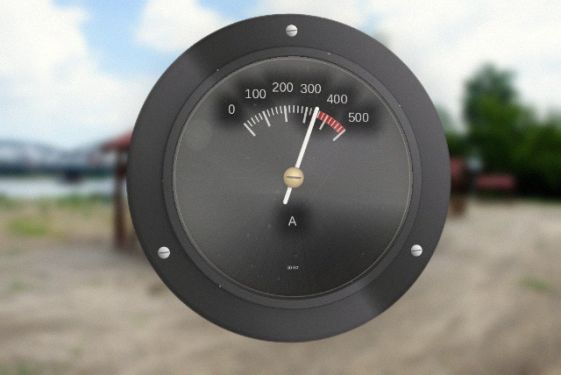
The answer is 340 A
